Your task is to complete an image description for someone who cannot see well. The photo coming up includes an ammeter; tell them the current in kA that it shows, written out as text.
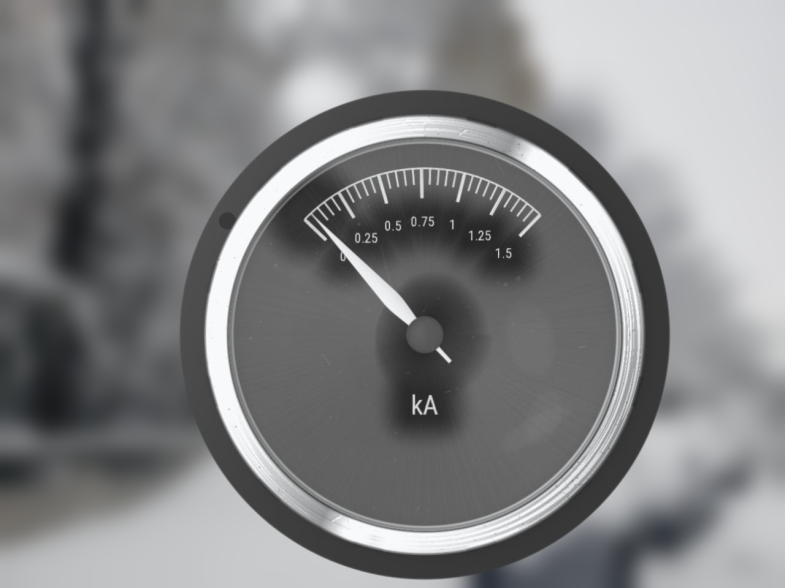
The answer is 0.05 kA
